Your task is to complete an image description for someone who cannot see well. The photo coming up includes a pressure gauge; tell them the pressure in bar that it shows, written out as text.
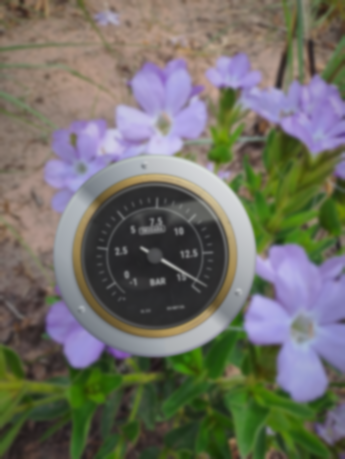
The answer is 14.5 bar
